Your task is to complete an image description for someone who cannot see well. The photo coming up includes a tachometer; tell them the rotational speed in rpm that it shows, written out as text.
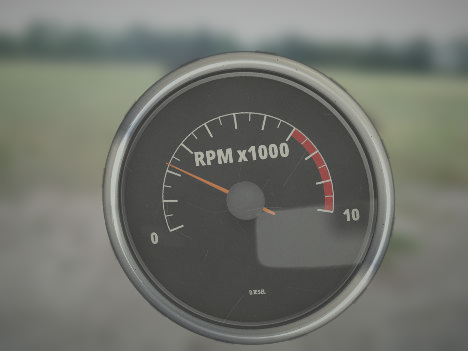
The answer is 2250 rpm
